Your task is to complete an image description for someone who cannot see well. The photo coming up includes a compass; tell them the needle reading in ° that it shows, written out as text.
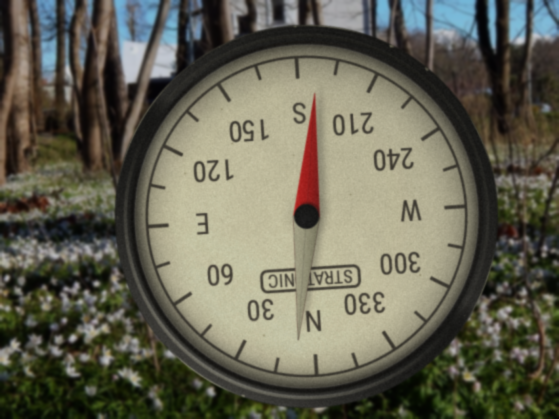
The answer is 187.5 °
